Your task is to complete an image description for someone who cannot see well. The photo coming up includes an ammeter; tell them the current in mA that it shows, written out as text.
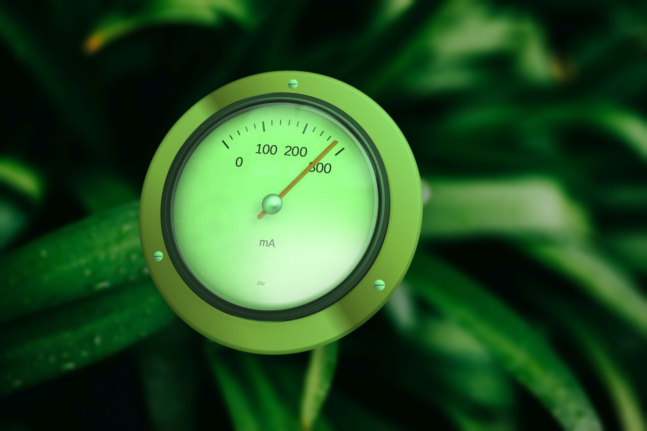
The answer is 280 mA
